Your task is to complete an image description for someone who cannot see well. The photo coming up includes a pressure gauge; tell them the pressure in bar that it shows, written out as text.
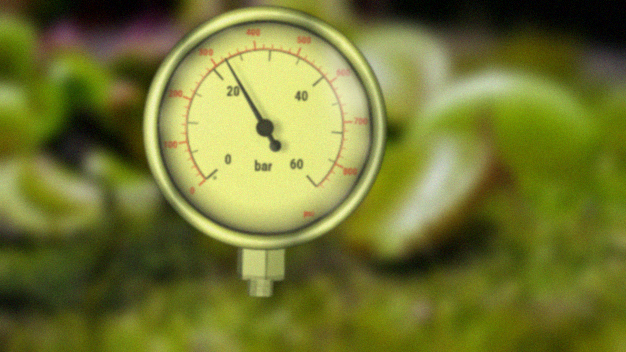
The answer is 22.5 bar
